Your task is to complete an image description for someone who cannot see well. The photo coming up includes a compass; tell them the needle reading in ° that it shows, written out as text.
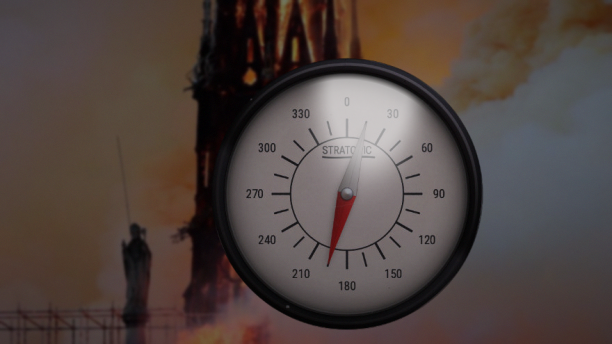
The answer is 195 °
